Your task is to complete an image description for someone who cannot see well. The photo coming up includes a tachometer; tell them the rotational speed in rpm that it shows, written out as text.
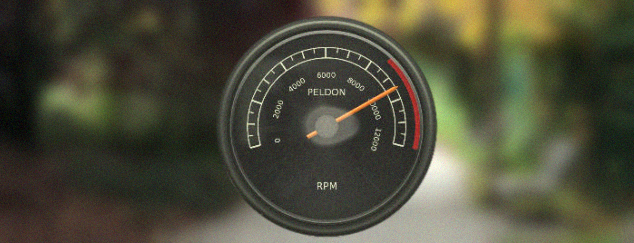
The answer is 9500 rpm
